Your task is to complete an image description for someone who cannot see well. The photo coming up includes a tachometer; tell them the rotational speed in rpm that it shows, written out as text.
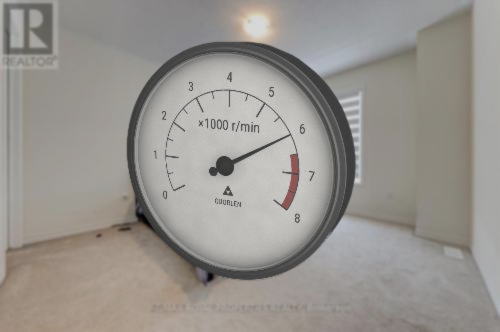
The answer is 6000 rpm
